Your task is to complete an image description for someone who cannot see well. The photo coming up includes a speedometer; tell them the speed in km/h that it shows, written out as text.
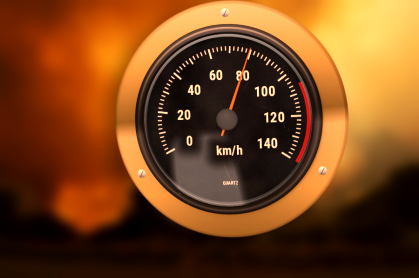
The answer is 80 km/h
